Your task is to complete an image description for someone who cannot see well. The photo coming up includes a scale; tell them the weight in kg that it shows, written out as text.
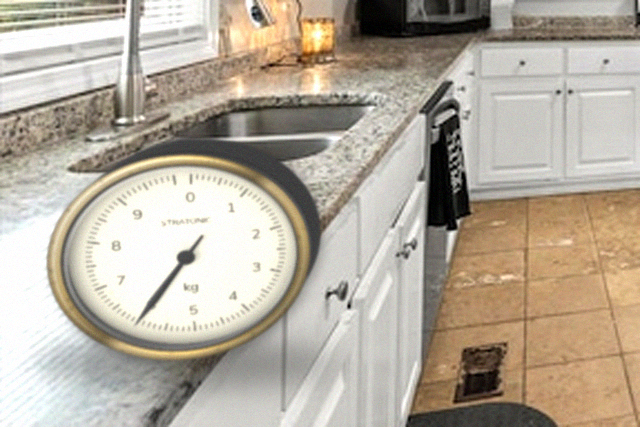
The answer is 6 kg
